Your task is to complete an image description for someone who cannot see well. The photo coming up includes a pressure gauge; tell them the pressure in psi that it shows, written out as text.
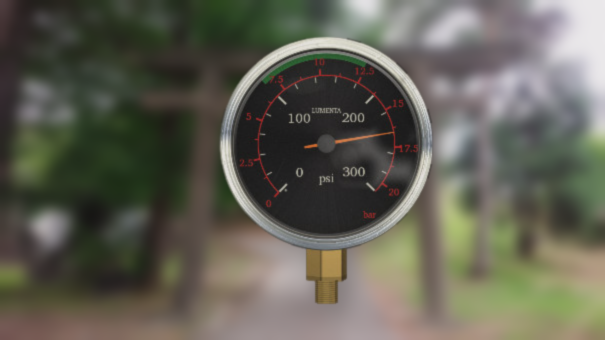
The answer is 240 psi
